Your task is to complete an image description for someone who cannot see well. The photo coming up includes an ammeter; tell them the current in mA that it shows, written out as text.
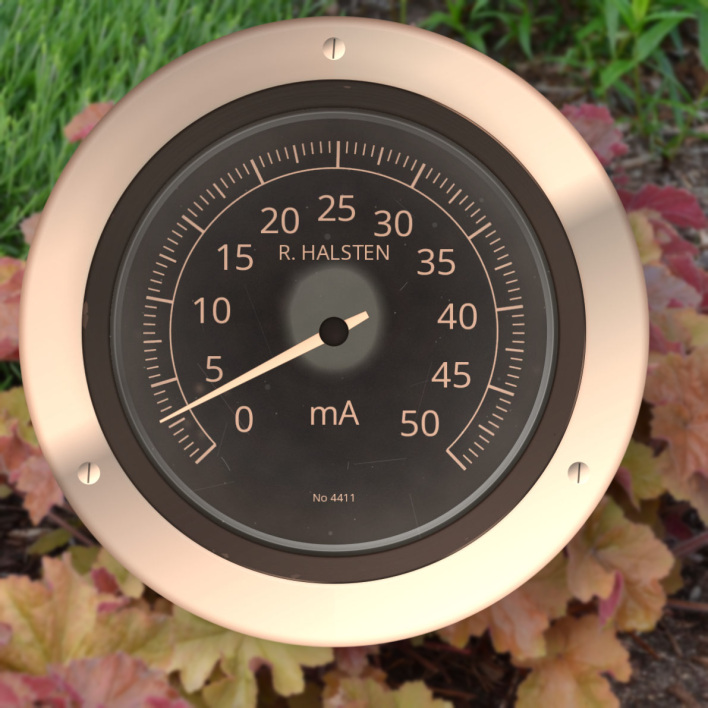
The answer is 3 mA
